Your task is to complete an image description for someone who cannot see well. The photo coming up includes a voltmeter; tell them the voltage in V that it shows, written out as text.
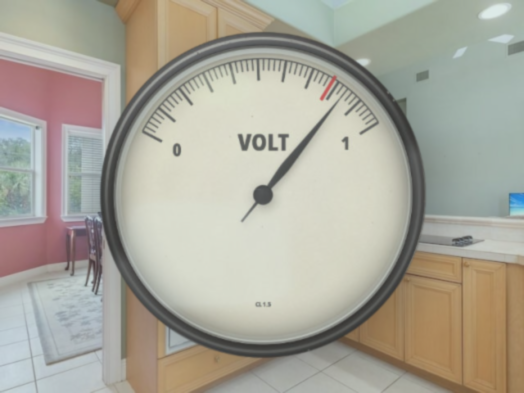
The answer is 0.84 V
